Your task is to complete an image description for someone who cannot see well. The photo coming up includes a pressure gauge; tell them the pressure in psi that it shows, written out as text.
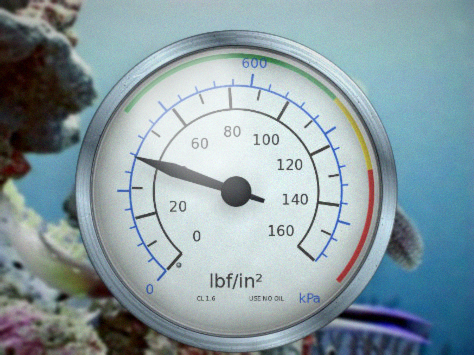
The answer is 40 psi
